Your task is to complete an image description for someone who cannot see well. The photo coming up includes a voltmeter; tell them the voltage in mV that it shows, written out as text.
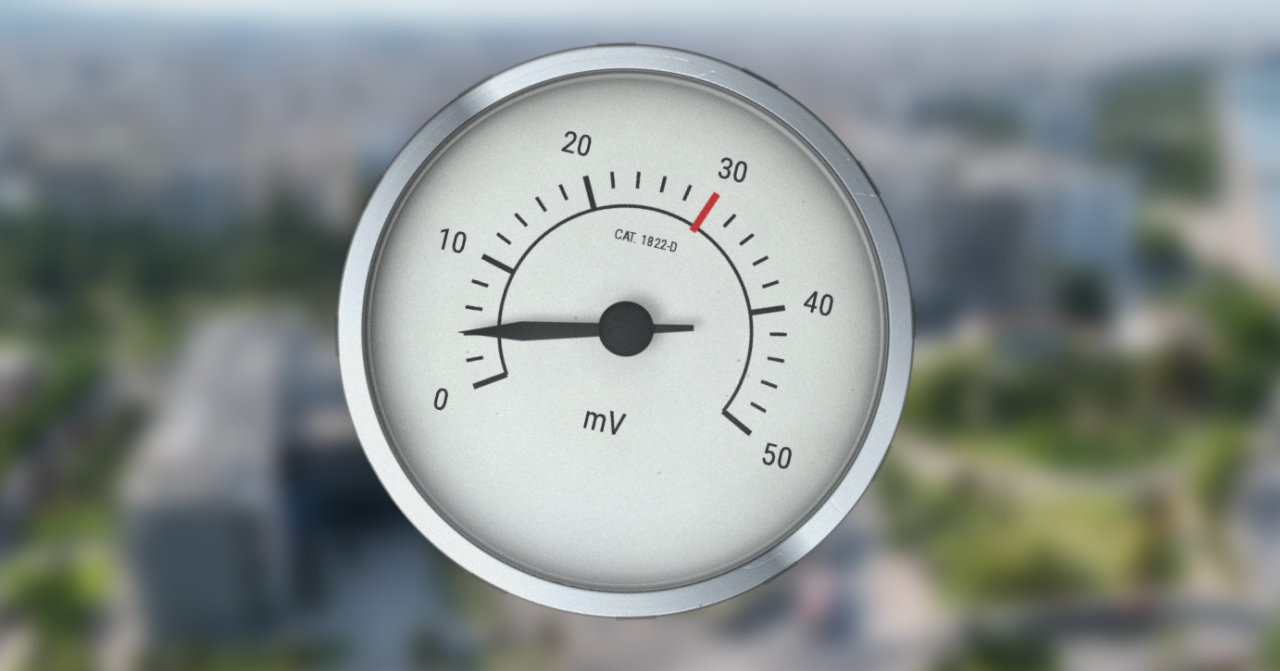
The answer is 4 mV
